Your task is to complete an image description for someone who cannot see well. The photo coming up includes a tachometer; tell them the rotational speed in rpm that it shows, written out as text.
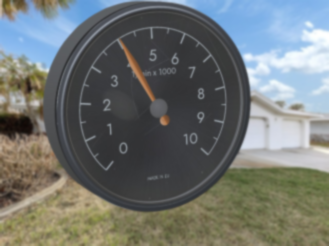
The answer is 4000 rpm
